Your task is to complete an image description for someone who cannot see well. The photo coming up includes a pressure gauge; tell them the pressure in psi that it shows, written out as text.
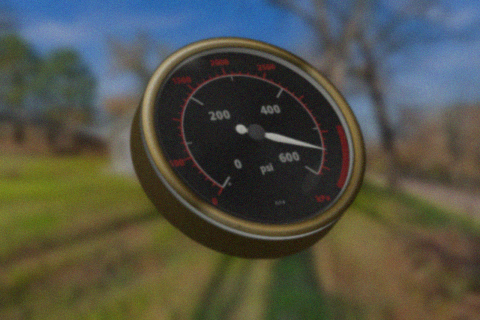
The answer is 550 psi
